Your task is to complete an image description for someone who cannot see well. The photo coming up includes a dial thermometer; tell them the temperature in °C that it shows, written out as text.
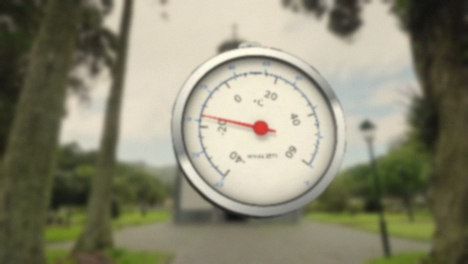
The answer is -16 °C
